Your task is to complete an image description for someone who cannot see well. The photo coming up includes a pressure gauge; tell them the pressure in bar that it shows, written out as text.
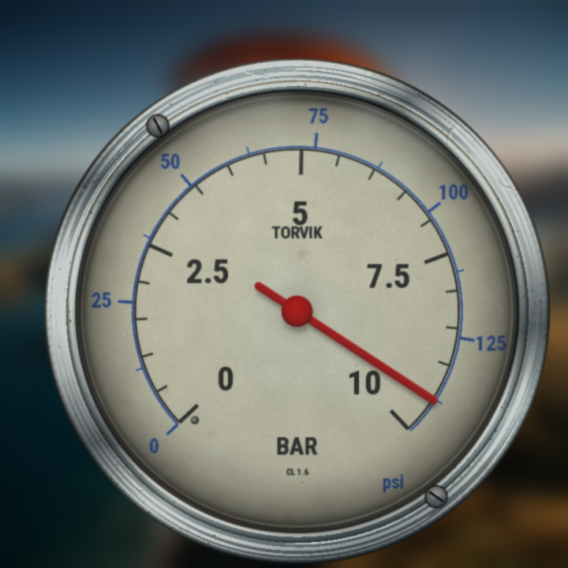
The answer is 9.5 bar
